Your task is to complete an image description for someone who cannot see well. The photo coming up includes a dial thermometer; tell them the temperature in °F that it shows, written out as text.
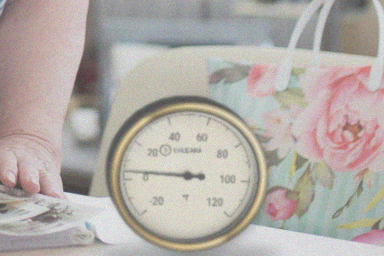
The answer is 5 °F
